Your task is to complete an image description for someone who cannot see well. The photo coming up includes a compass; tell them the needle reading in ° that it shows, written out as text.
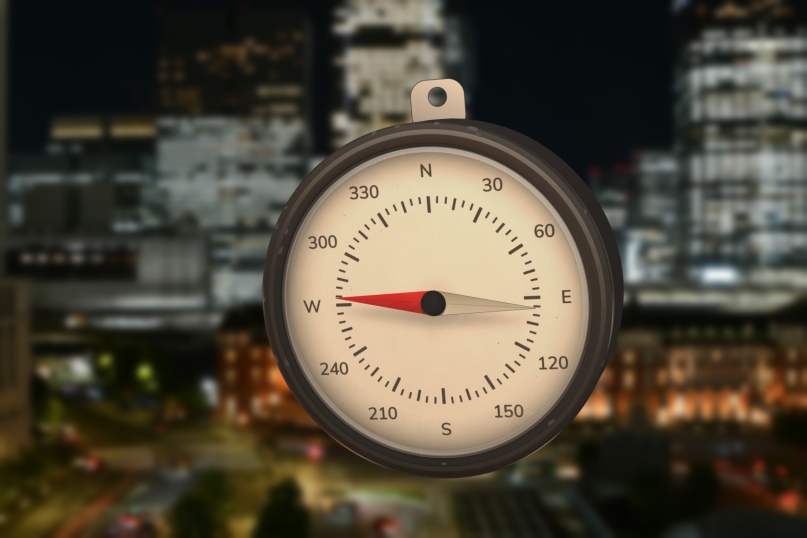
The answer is 275 °
